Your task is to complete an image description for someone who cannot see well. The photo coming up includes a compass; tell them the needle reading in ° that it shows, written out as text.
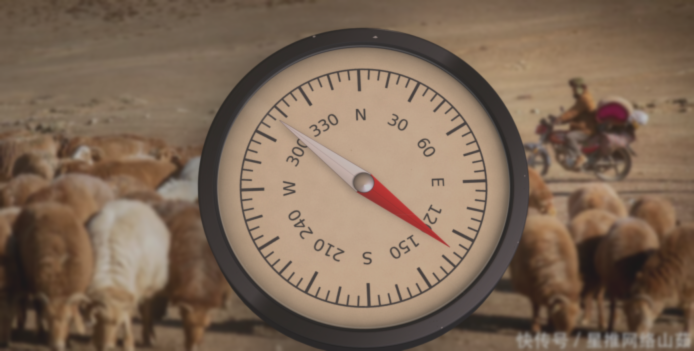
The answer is 130 °
